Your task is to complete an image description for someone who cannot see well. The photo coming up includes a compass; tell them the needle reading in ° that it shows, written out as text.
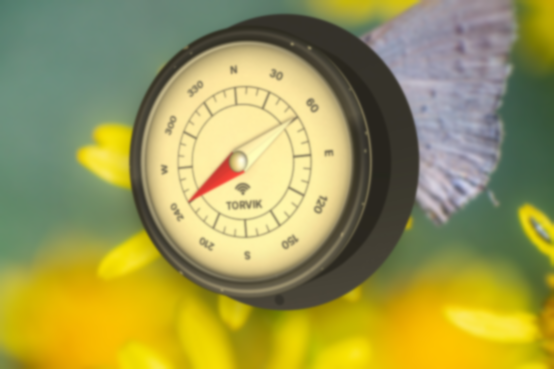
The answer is 240 °
